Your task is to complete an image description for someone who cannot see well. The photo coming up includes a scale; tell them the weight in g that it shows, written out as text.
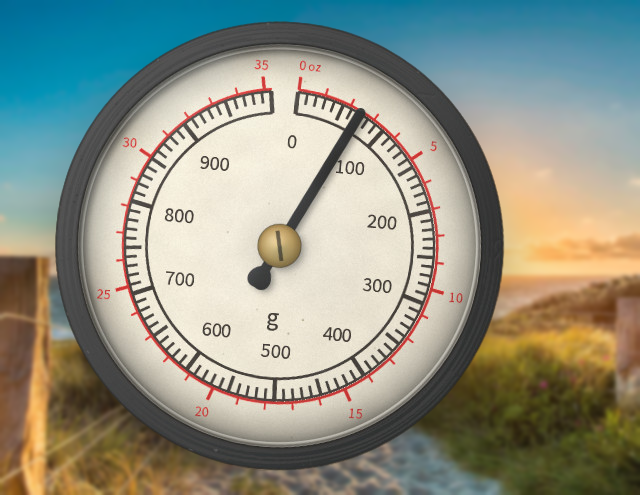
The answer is 70 g
